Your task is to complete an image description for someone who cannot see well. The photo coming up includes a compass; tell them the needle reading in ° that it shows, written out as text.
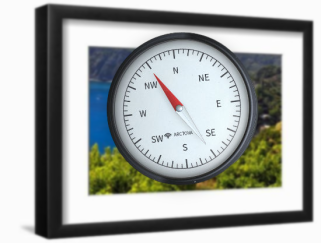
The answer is 330 °
